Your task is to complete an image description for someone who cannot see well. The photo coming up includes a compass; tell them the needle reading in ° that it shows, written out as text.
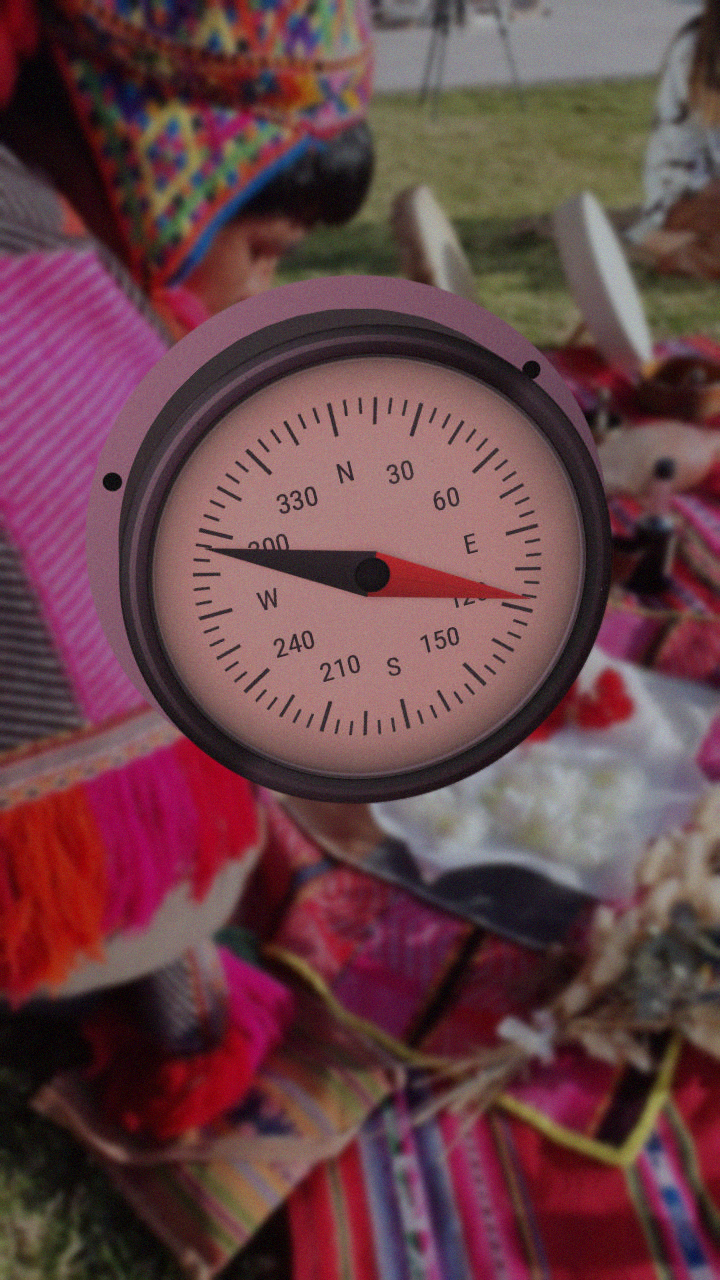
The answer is 115 °
